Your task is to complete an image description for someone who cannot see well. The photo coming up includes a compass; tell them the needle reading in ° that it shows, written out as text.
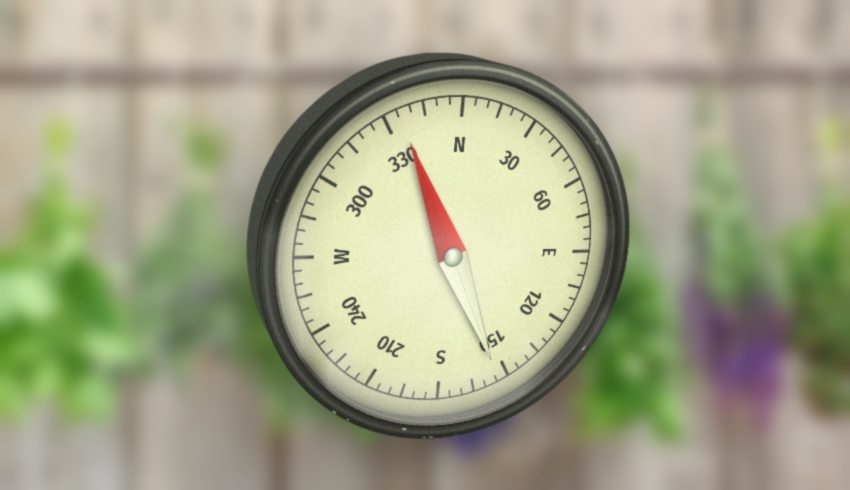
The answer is 335 °
